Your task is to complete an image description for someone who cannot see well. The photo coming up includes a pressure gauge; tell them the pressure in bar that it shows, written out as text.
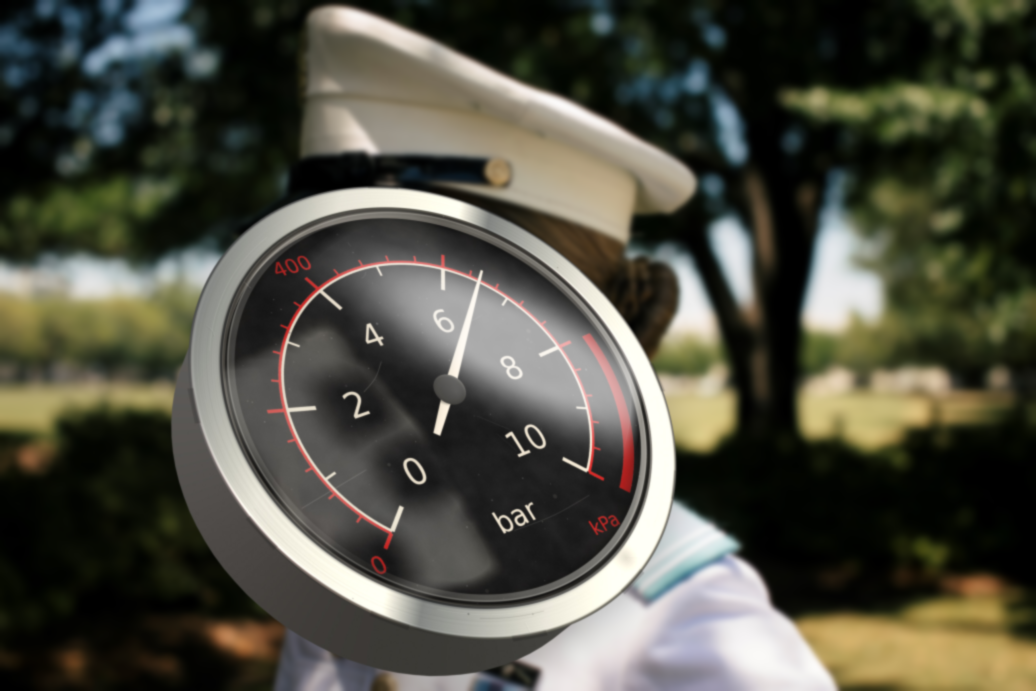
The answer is 6.5 bar
